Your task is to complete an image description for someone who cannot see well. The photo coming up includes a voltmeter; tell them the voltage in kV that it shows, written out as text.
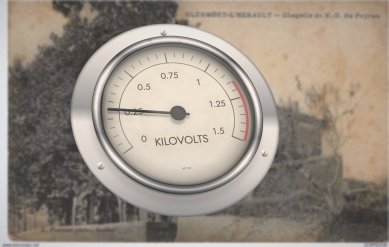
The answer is 0.25 kV
